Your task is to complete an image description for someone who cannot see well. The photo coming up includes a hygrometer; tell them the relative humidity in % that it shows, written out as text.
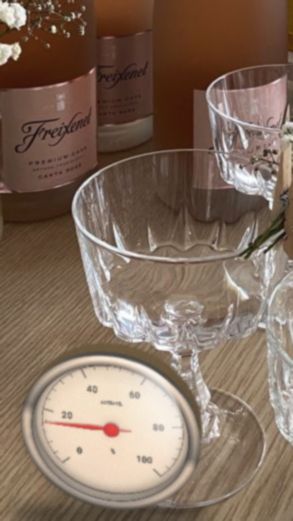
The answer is 16 %
